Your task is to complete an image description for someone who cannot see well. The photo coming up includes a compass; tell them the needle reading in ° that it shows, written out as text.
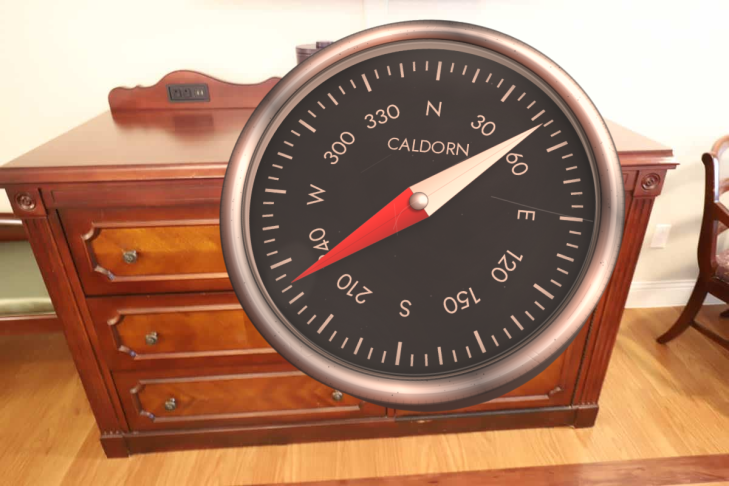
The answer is 230 °
